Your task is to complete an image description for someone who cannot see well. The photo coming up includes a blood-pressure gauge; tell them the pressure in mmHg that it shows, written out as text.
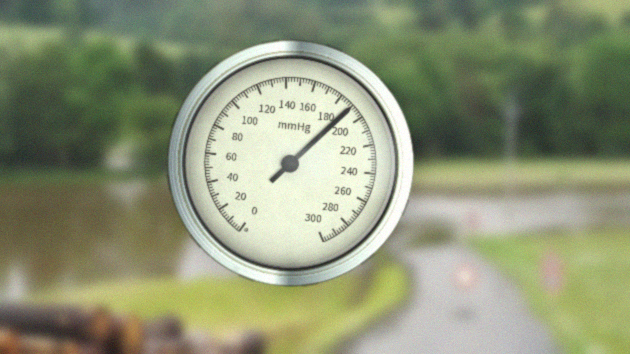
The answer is 190 mmHg
